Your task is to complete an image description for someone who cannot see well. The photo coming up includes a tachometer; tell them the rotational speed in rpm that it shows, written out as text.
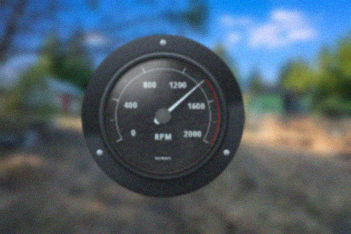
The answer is 1400 rpm
